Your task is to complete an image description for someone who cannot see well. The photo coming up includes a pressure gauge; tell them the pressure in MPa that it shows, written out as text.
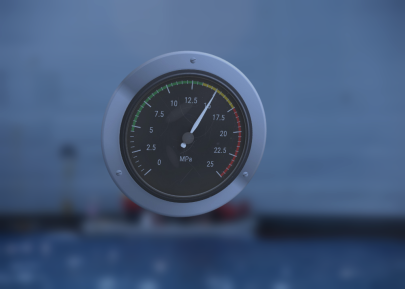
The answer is 15 MPa
